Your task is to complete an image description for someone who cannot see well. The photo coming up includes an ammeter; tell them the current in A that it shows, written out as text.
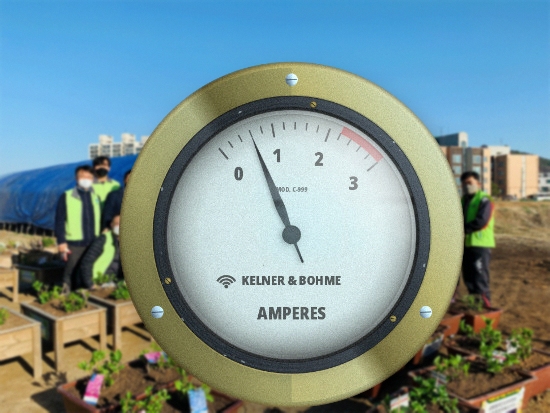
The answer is 0.6 A
